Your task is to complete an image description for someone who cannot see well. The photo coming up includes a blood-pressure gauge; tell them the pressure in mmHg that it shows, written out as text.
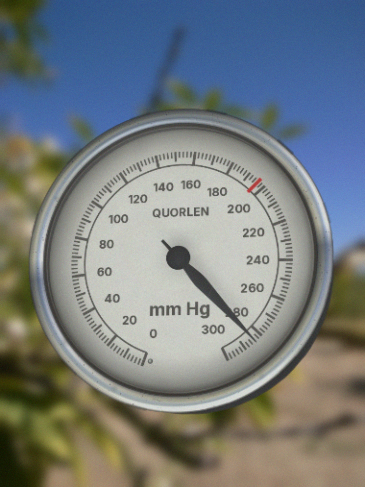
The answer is 284 mmHg
